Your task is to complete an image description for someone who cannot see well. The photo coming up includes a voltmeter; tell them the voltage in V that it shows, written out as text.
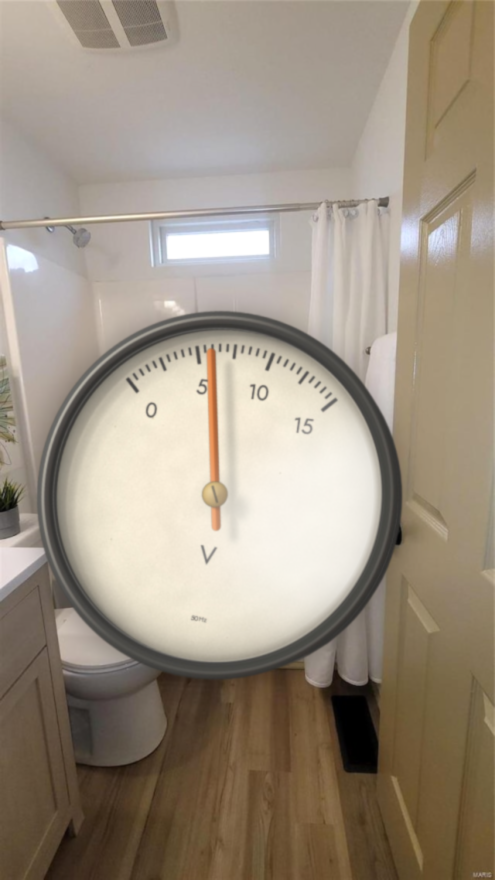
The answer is 6 V
